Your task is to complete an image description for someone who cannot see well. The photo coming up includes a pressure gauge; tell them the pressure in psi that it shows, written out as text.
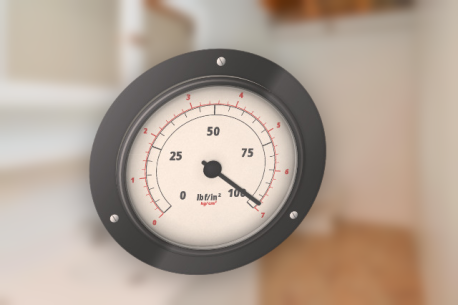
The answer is 97.5 psi
